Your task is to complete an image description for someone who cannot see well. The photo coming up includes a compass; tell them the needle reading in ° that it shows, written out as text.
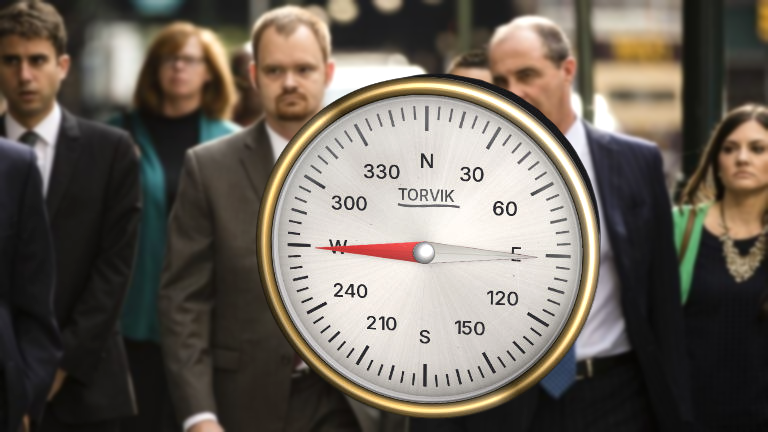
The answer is 270 °
